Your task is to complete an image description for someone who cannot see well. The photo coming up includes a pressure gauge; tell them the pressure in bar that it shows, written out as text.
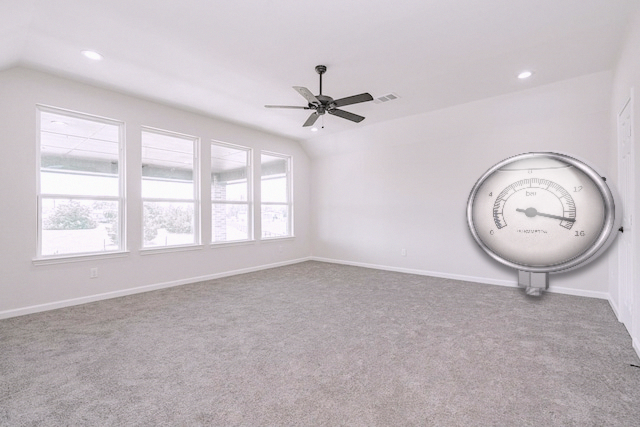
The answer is 15 bar
